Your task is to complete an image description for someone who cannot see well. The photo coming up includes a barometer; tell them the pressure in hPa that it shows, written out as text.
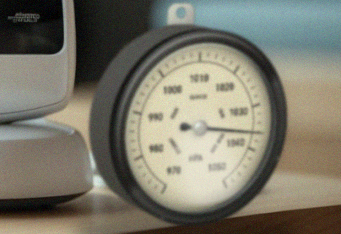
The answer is 1036 hPa
